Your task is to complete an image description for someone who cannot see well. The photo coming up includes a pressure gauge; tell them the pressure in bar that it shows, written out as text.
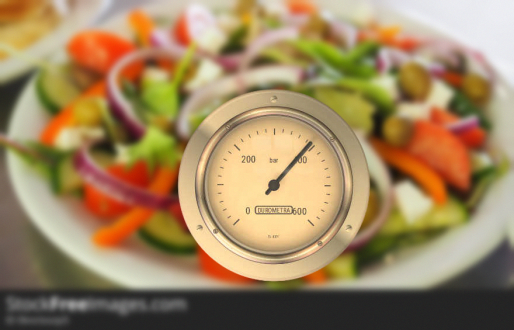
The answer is 390 bar
